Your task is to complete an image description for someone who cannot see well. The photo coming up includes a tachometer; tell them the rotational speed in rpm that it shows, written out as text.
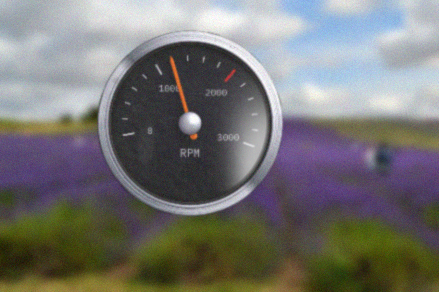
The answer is 1200 rpm
